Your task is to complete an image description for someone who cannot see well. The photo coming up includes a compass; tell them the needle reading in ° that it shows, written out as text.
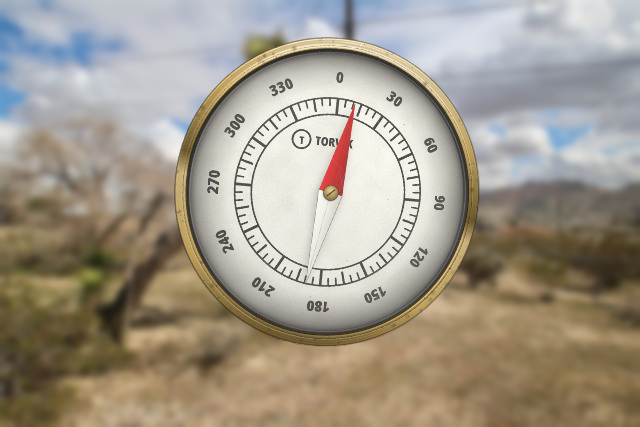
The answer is 10 °
